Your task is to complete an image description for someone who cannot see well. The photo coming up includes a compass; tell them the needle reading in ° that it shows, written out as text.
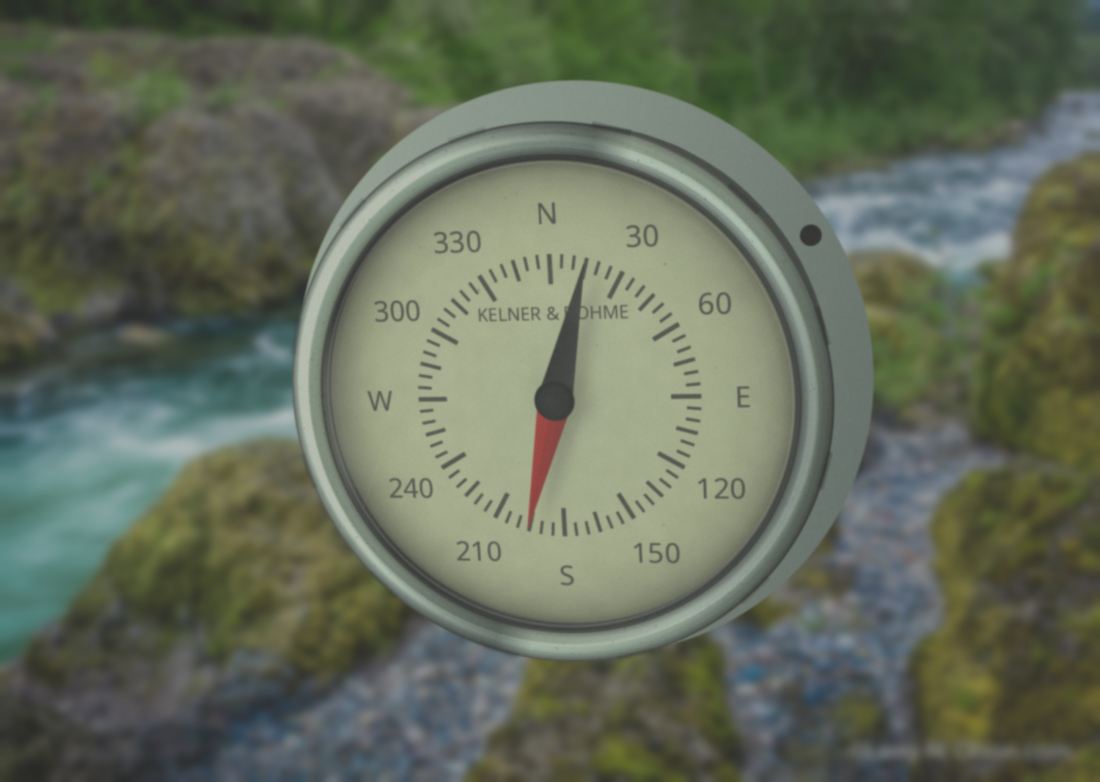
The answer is 195 °
